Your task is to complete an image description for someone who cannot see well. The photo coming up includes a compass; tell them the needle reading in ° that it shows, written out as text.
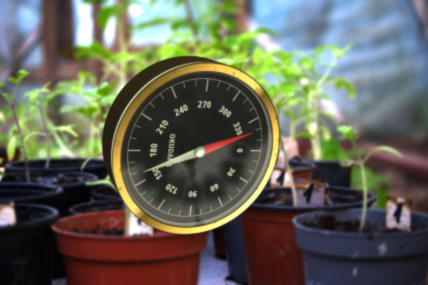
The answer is 340 °
